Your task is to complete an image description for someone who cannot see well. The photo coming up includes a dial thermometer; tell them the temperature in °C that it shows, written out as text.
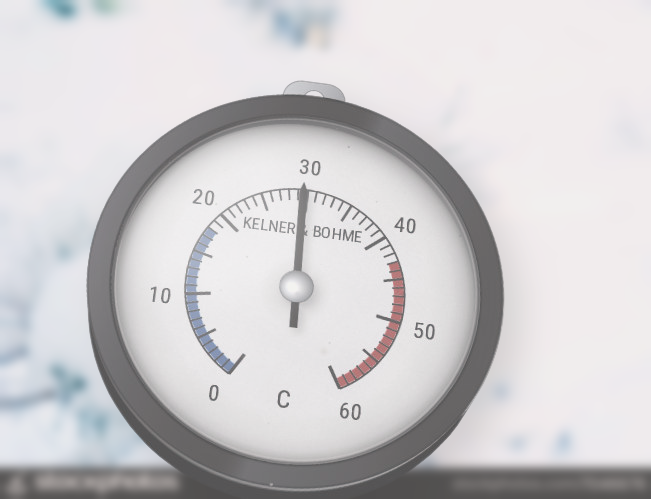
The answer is 29.5 °C
